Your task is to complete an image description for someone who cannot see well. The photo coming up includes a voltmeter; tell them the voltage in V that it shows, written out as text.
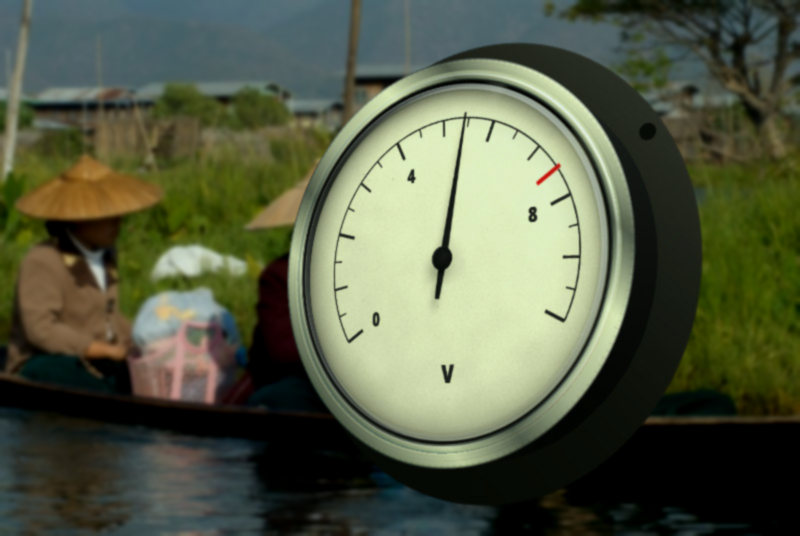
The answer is 5.5 V
